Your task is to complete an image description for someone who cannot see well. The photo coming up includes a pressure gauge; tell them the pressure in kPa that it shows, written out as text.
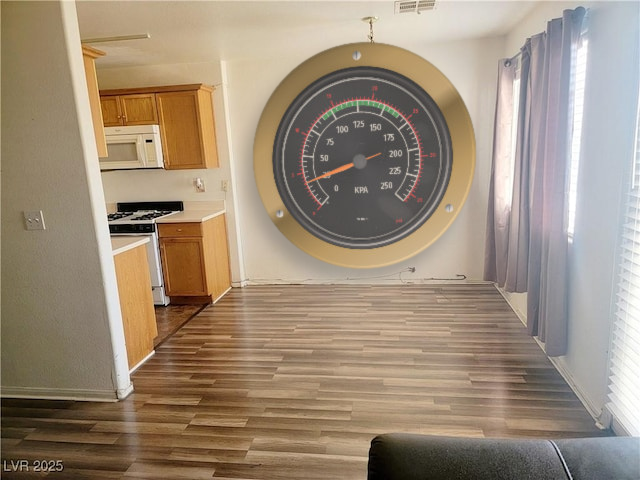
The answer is 25 kPa
